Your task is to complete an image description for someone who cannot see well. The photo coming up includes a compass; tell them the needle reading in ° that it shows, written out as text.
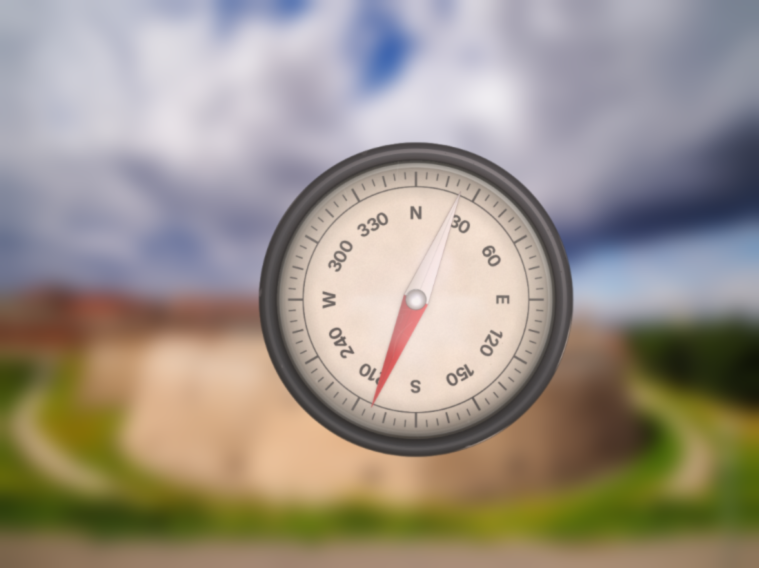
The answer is 202.5 °
